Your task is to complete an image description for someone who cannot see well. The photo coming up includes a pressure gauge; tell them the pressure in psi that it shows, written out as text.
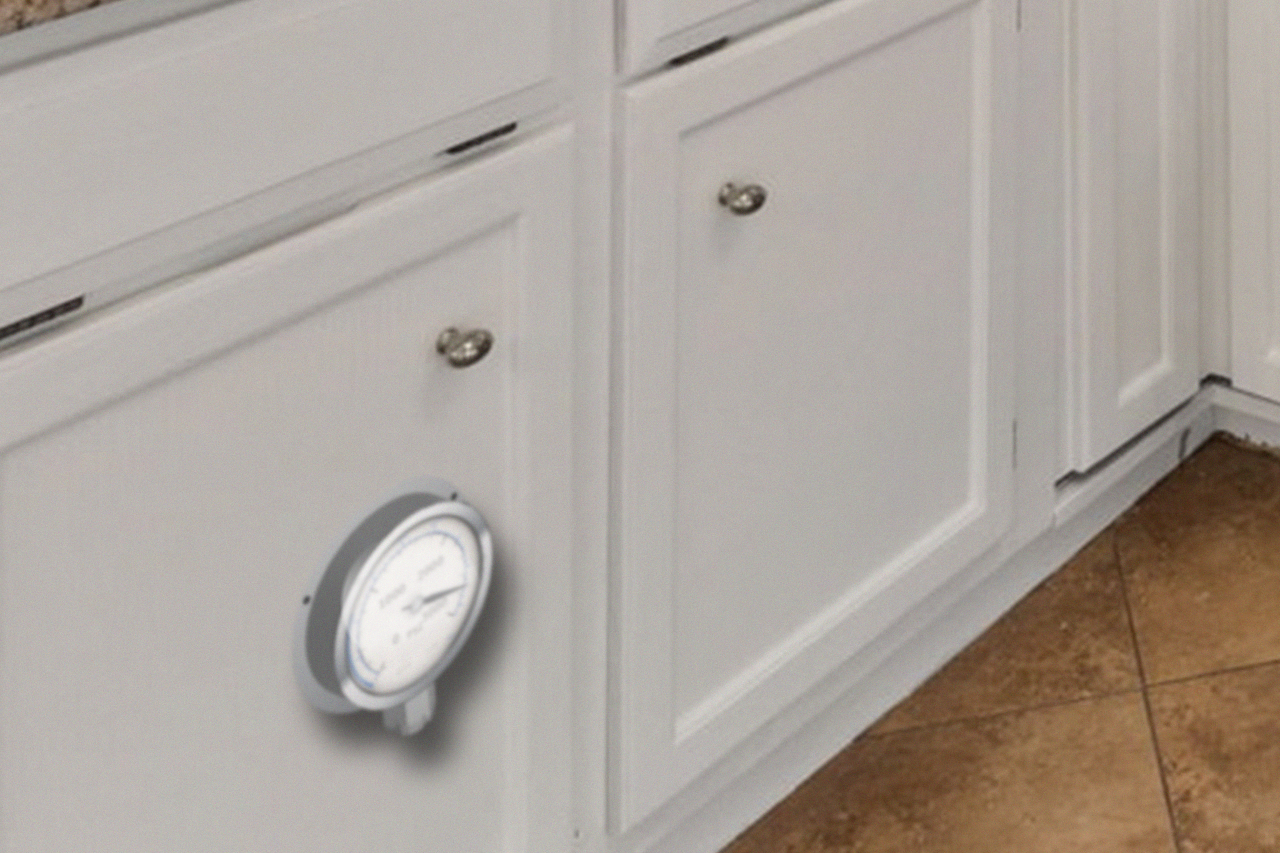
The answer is 2700 psi
